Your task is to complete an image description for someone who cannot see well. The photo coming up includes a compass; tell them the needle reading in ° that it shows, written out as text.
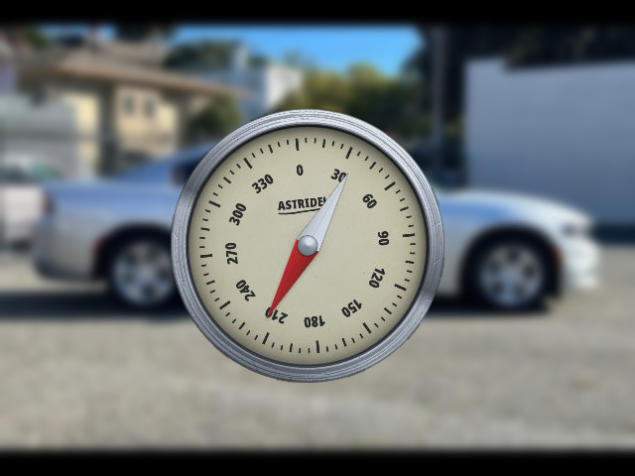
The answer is 215 °
